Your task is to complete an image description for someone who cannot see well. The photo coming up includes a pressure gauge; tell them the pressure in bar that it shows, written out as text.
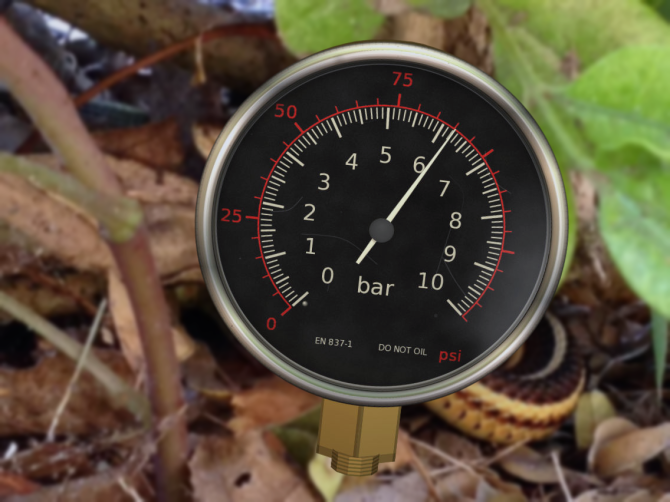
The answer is 6.2 bar
